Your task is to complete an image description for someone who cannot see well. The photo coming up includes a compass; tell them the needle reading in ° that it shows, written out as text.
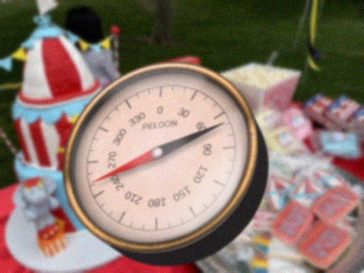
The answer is 250 °
